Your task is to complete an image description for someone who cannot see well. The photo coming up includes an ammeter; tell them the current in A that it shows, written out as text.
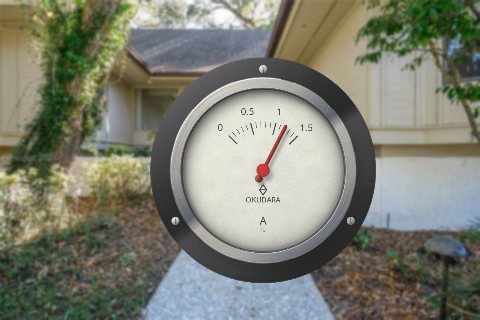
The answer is 1.2 A
